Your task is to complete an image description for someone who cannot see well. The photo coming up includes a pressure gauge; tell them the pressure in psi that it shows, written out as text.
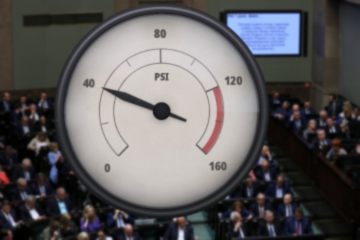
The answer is 40 psi
